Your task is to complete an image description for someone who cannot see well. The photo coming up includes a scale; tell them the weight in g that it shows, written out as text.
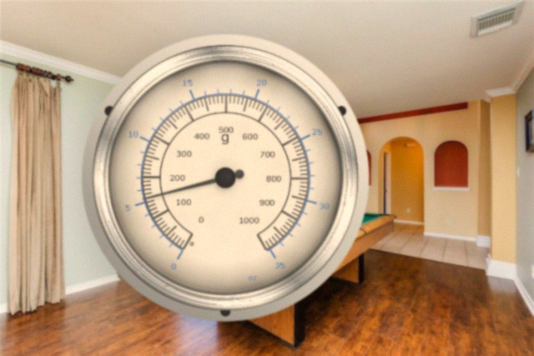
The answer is 150 g
